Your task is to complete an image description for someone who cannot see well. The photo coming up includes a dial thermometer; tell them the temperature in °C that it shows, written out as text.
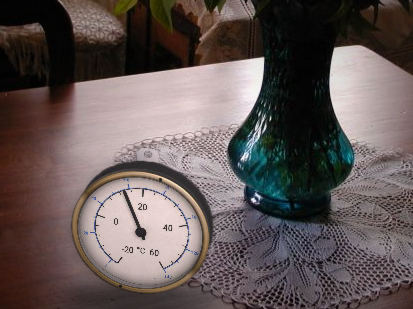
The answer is 14 °C
